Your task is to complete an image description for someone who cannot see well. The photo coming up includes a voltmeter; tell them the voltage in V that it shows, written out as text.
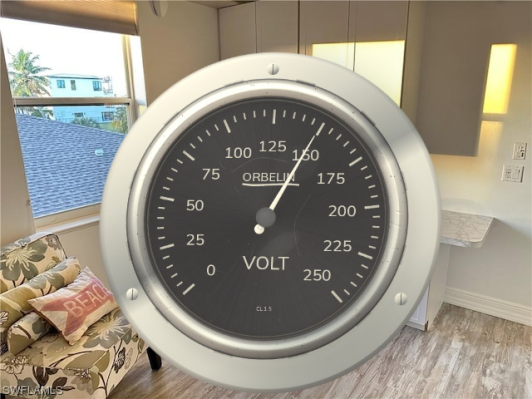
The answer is 150 V
